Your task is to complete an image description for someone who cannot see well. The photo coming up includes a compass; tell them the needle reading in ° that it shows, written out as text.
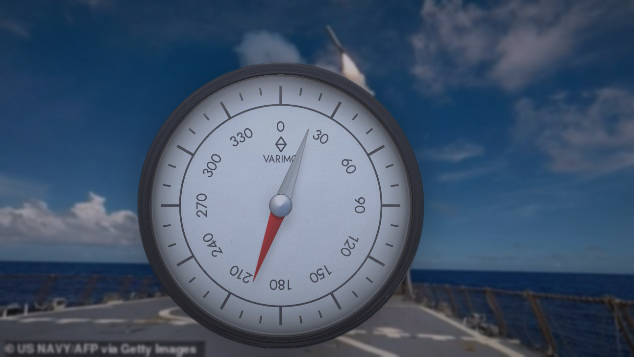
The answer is 200 °
